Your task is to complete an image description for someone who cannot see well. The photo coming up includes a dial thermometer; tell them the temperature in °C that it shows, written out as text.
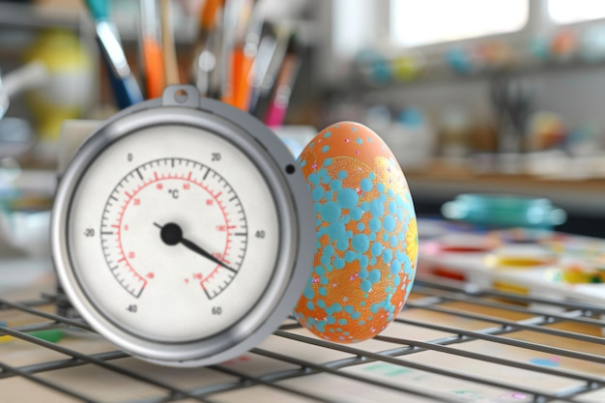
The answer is 50 °C
